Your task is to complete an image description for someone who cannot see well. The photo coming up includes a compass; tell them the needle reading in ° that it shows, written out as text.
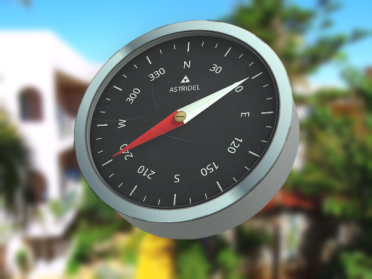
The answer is 240 °
